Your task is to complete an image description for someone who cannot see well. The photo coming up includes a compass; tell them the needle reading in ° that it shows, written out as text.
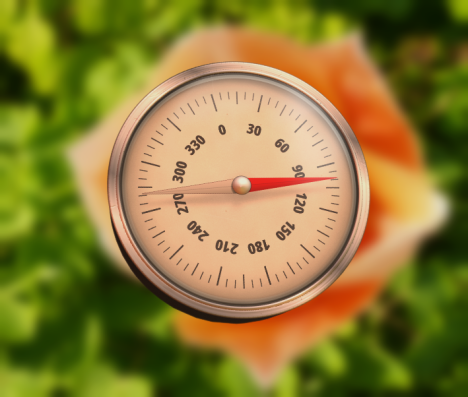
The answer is 100 °
